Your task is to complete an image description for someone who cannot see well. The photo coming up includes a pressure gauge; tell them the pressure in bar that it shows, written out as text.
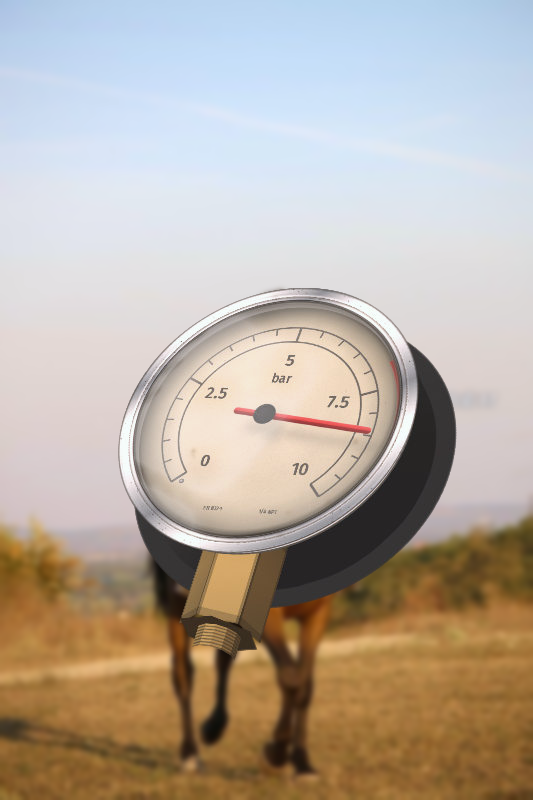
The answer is 8.5 bar
